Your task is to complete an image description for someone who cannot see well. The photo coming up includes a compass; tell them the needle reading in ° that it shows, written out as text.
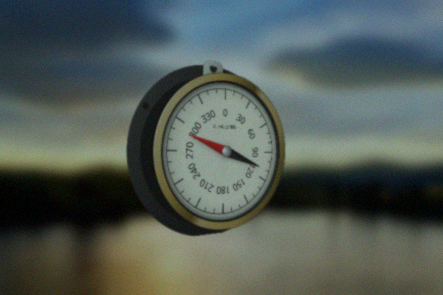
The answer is 290 °
